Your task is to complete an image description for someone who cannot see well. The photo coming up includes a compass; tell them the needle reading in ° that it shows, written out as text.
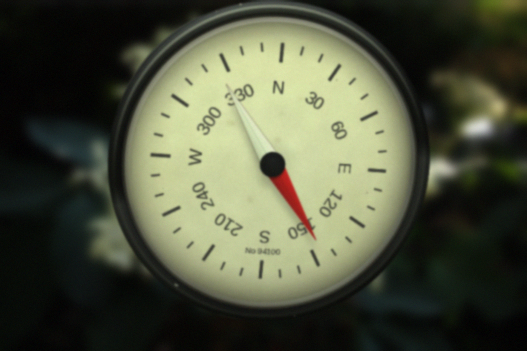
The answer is 145 °
